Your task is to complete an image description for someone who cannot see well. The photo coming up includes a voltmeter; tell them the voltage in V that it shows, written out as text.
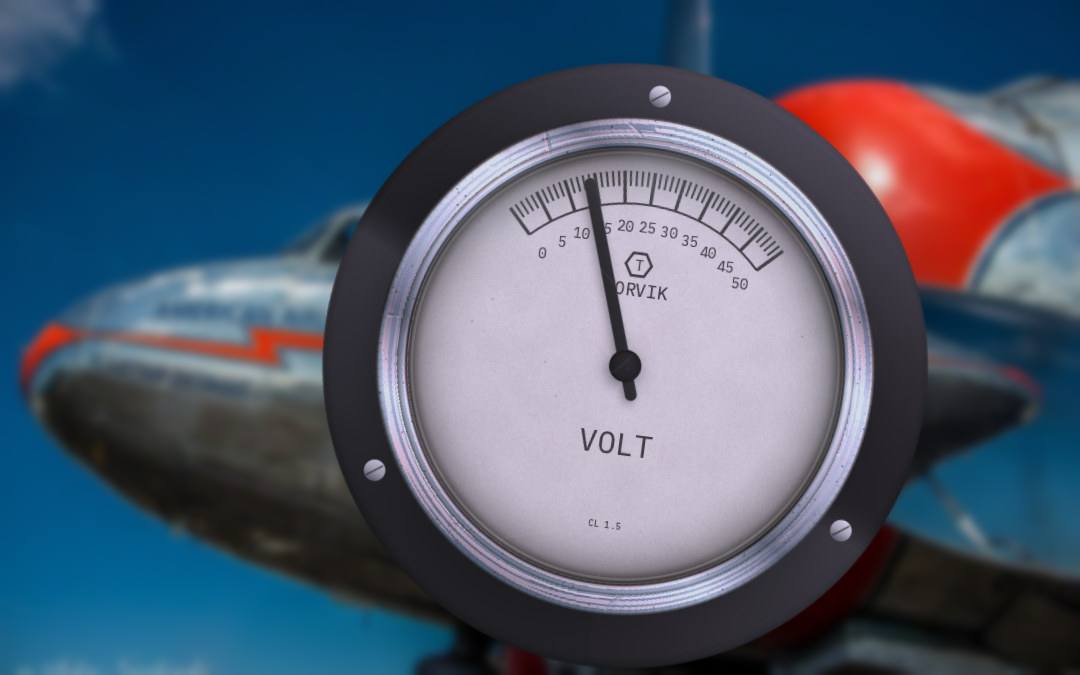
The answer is 14 V
